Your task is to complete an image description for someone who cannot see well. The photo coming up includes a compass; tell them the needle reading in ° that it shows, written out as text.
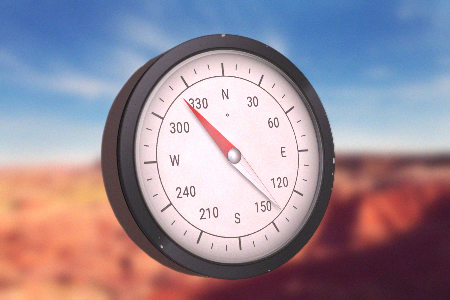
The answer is 320 °
